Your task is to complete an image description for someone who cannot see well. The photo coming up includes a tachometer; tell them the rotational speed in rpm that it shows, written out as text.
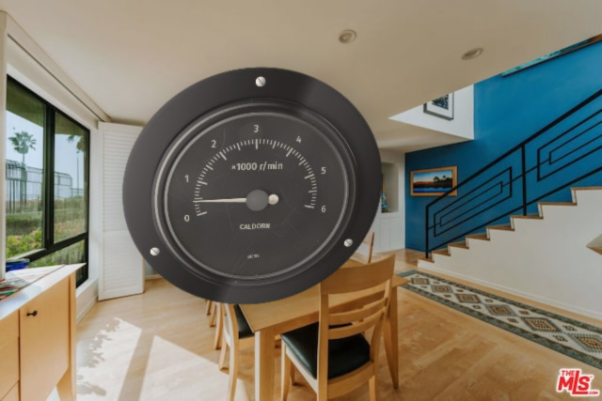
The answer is 500 rpm
